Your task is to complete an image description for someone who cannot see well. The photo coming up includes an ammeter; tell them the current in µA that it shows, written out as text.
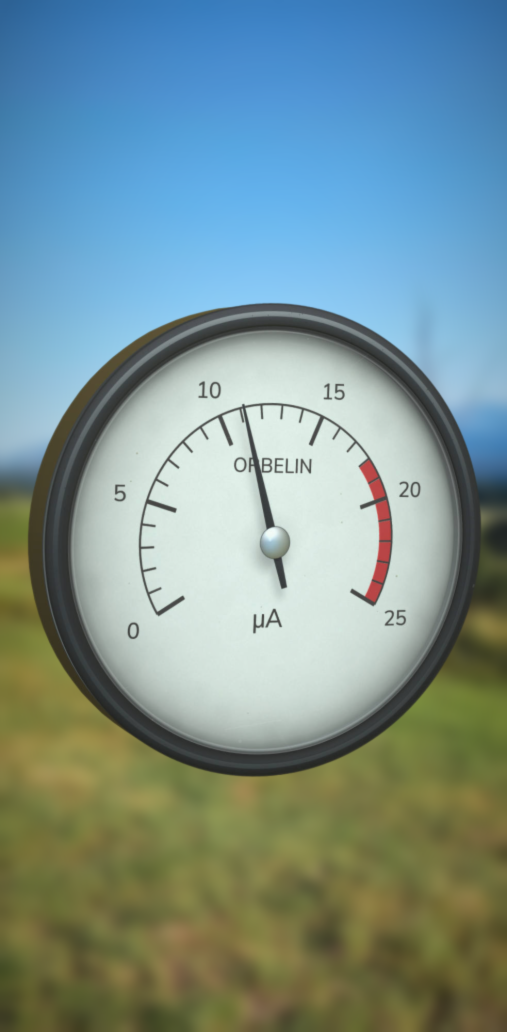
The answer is 11 µA
